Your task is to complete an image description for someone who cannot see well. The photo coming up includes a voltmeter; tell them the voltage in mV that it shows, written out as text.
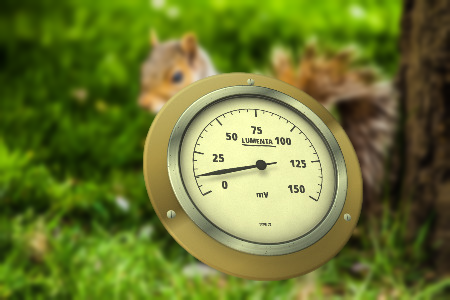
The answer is 10 mV
